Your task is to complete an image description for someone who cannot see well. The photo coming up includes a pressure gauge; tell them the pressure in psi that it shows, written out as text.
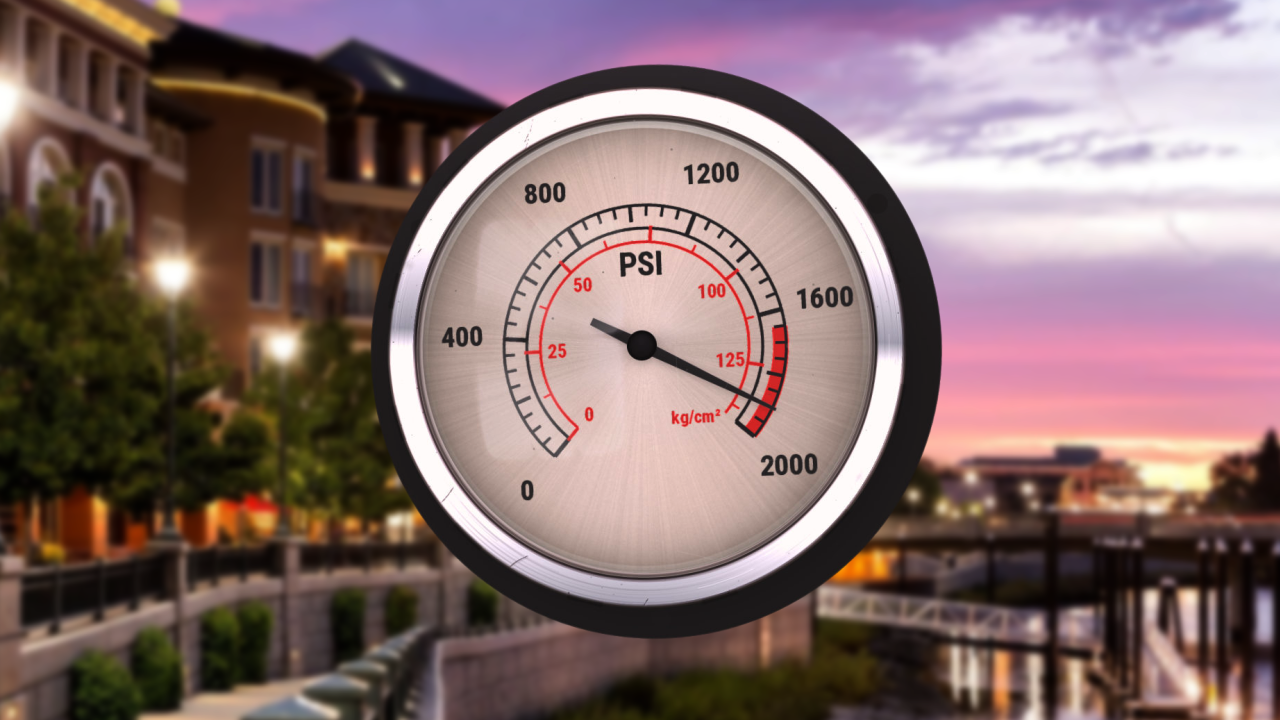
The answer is 1900 psi
